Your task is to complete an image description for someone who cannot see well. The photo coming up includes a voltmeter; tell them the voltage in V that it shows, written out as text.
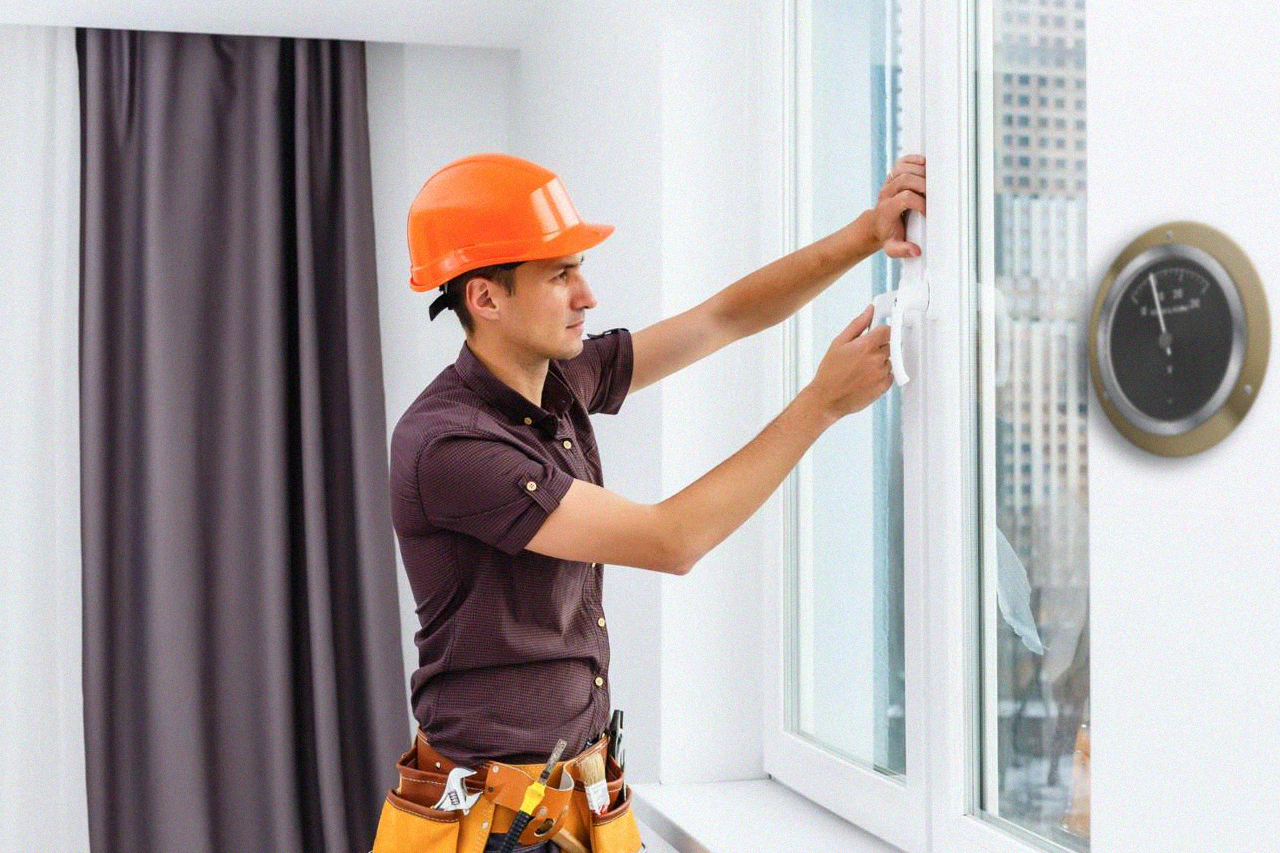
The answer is 10 V
